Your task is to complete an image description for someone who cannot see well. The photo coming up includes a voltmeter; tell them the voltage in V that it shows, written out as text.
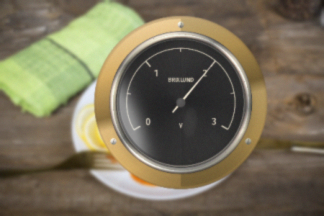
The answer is 2 V
